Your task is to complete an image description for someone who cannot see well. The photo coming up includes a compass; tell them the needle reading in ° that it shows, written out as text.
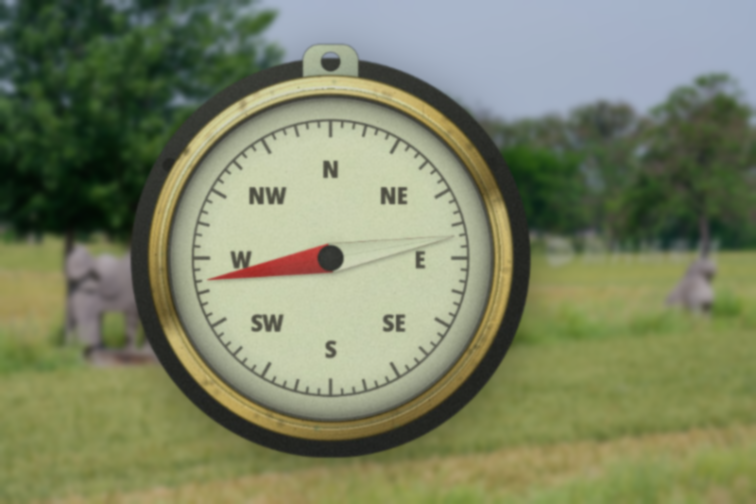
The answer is 260 °
